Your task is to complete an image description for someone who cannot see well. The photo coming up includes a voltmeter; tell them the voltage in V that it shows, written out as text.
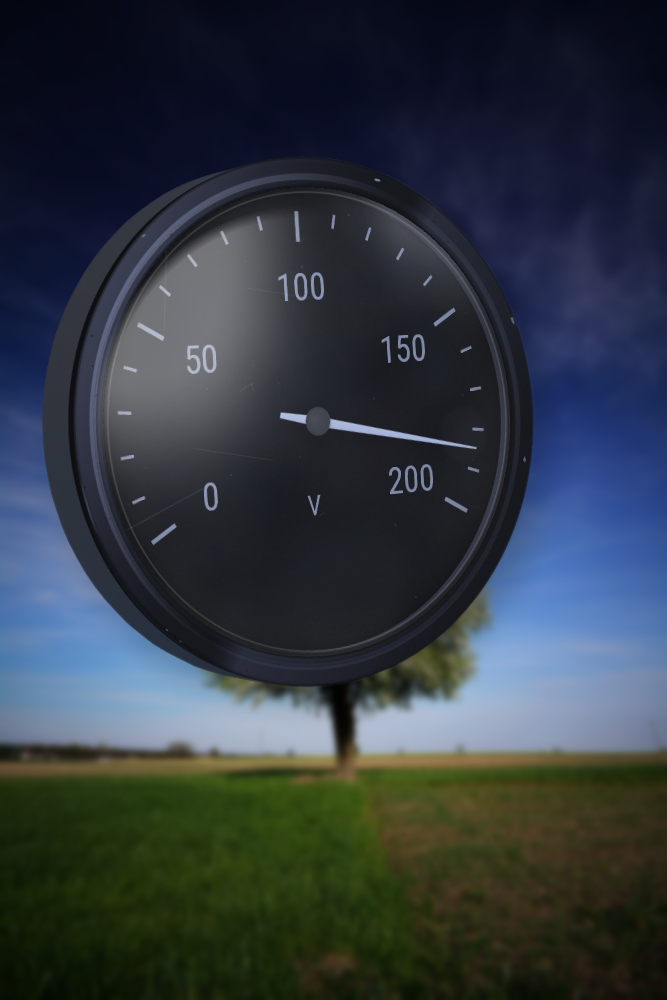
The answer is 185 V
